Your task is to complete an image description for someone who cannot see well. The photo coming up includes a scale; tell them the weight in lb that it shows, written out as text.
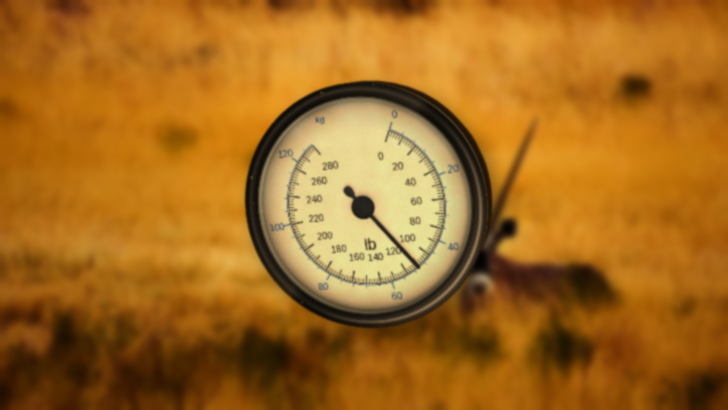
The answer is 110 lb
